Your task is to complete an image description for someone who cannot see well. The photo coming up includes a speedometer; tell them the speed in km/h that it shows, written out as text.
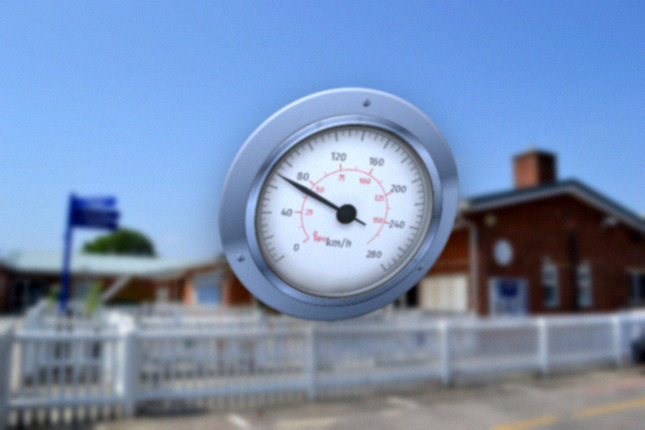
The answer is 70 km/h
